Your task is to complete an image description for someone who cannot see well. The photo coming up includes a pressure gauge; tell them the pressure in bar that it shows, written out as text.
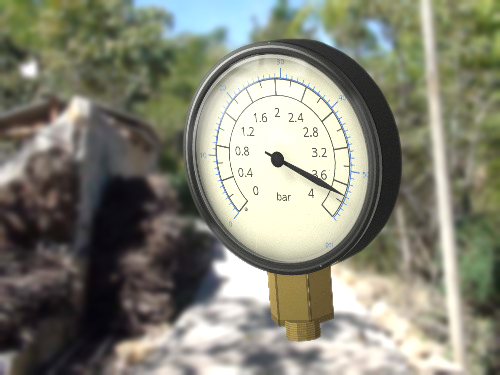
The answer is 3.7 bar
